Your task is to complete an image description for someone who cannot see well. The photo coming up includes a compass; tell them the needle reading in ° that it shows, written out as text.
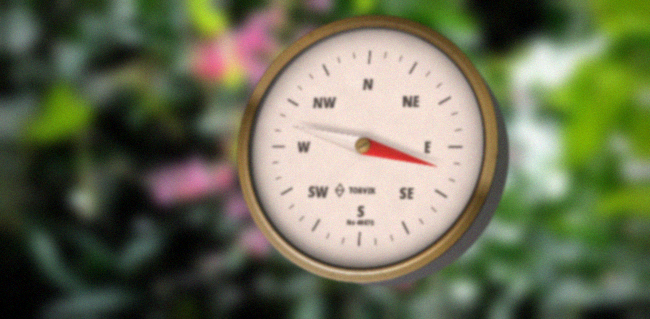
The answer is 105 °
